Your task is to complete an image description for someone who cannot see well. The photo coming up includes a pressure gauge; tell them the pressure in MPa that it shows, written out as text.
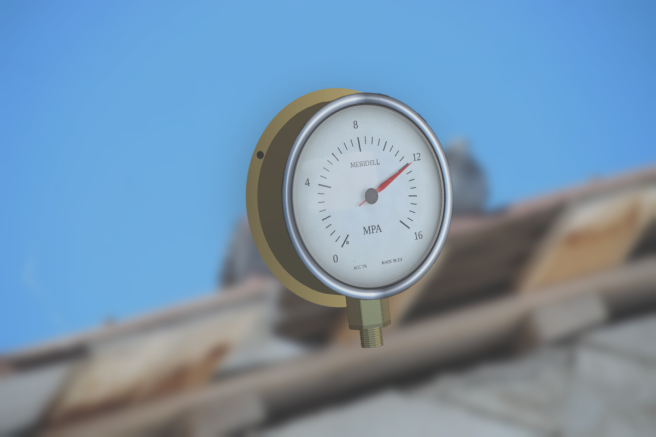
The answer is 12 MPa
